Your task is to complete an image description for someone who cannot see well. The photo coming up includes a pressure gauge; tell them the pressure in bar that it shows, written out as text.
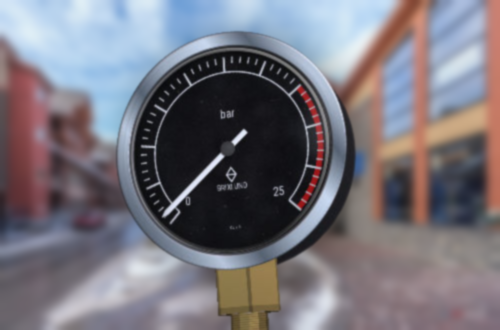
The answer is 0.5 bar
